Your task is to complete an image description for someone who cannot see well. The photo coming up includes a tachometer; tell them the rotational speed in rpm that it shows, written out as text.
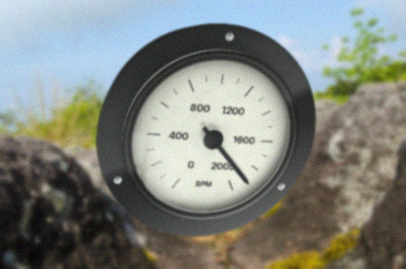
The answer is 1900 rpm
